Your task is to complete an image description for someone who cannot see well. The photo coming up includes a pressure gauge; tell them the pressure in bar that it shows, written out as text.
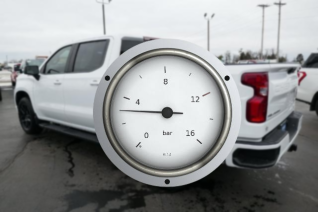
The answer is 3 bar
